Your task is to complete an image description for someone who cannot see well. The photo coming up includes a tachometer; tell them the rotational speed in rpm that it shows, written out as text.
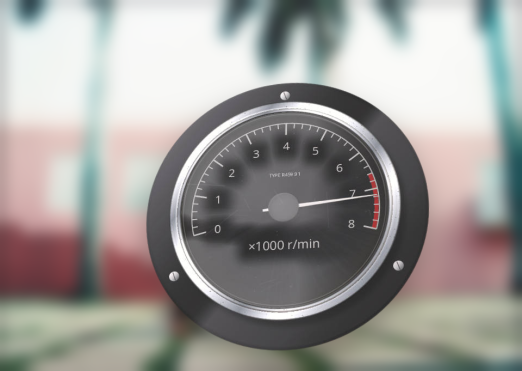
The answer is 7200 rpm
